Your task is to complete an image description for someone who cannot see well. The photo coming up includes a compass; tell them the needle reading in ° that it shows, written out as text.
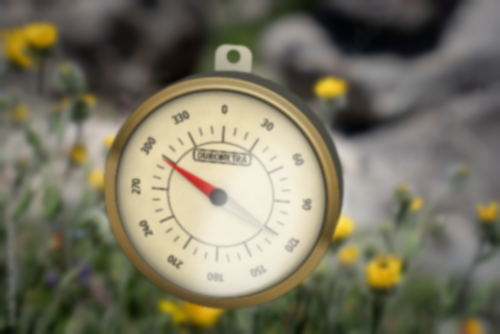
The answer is 300 °
